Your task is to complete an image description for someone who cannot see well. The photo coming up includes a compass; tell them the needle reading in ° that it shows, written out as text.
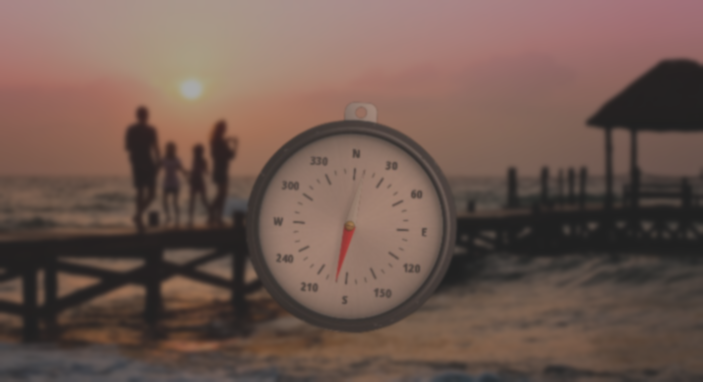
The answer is 190 °
